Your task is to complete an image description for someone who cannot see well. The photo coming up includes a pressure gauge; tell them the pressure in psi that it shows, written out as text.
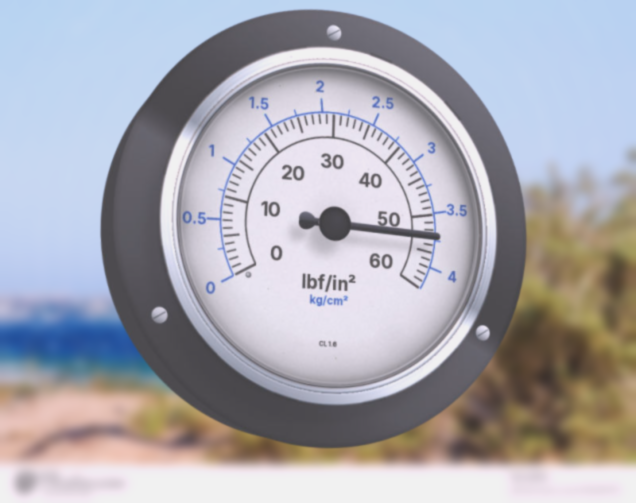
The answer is 53 psi
